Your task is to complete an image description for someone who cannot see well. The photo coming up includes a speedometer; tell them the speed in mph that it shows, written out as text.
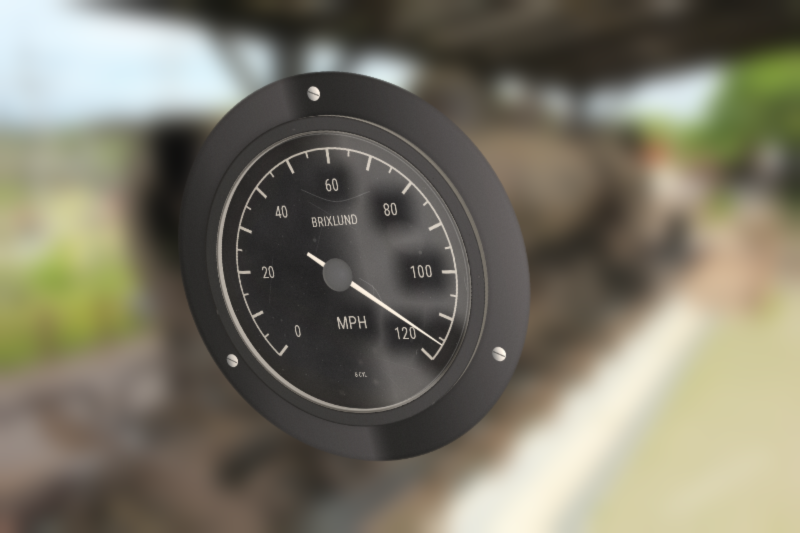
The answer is 115 mph
